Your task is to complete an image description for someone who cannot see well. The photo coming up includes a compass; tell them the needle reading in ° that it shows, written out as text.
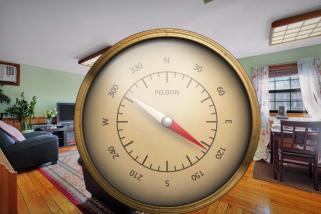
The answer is 125 °
